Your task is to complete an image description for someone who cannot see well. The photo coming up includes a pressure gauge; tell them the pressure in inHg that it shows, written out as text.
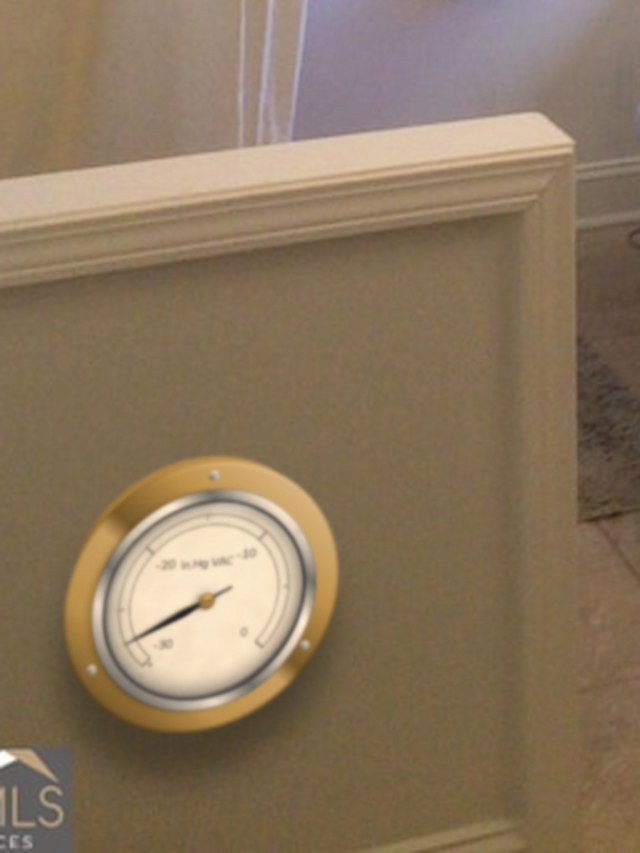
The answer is -27.5 inHg
